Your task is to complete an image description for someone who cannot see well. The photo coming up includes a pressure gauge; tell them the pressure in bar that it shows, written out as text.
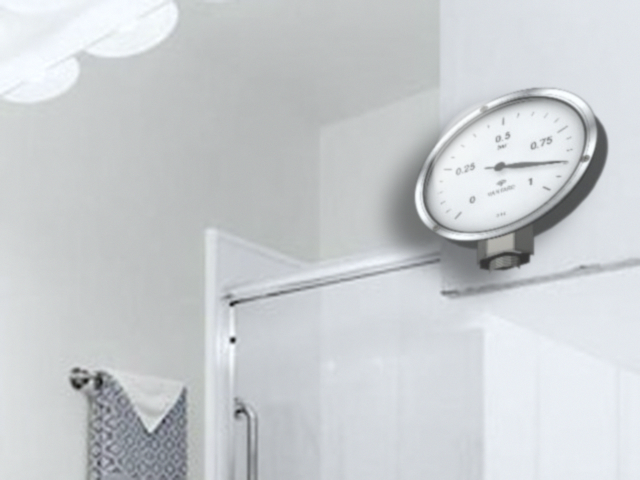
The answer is 0.9 bar
